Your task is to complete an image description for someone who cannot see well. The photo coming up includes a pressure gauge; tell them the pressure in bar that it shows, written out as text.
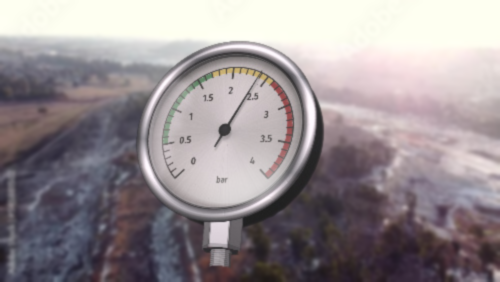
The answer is 2.4 bar
